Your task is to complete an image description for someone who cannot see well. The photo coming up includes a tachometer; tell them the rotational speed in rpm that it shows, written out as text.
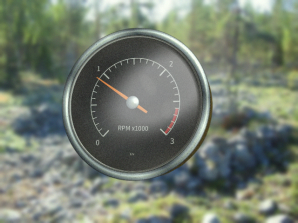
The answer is 900 rpm
